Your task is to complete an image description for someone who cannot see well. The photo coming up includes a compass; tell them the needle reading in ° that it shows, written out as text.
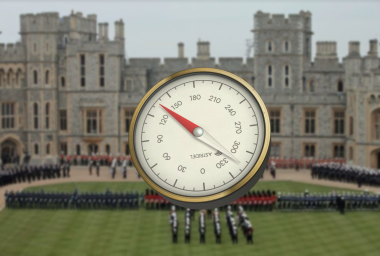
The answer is 135 °
